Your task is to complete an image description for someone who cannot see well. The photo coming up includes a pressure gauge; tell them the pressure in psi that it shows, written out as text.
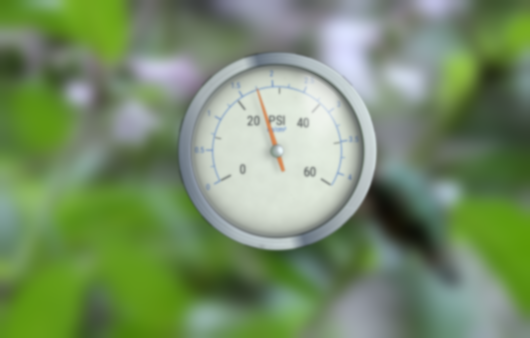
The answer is 25 psi
